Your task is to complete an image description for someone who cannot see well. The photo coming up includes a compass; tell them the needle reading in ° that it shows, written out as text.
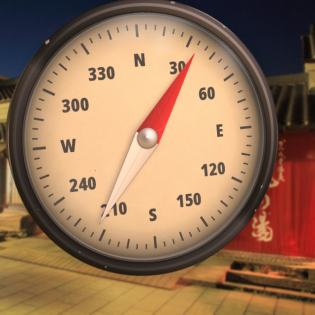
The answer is 35 °
